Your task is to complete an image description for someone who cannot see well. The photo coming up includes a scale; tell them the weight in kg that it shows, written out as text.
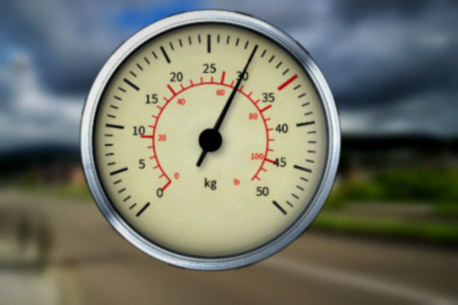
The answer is 30 kg
